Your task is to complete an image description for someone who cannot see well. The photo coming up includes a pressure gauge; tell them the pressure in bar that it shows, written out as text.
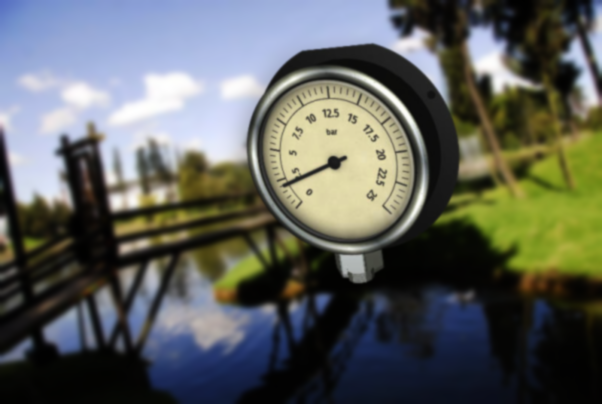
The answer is 2 bar
